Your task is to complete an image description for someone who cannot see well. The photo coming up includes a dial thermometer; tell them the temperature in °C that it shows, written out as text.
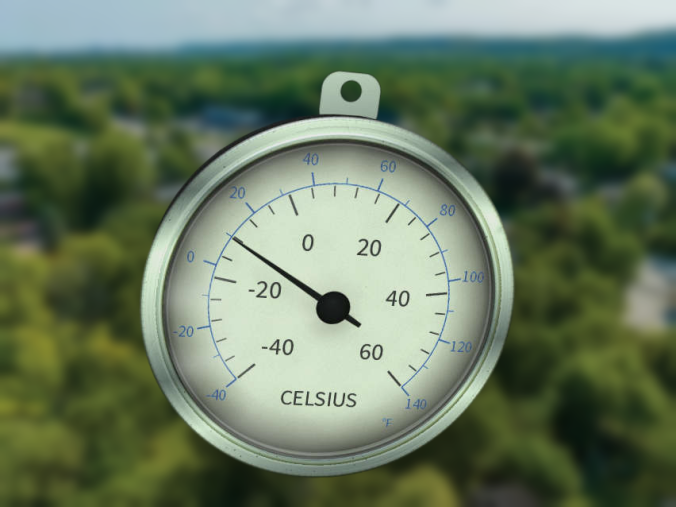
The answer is -12 °C
